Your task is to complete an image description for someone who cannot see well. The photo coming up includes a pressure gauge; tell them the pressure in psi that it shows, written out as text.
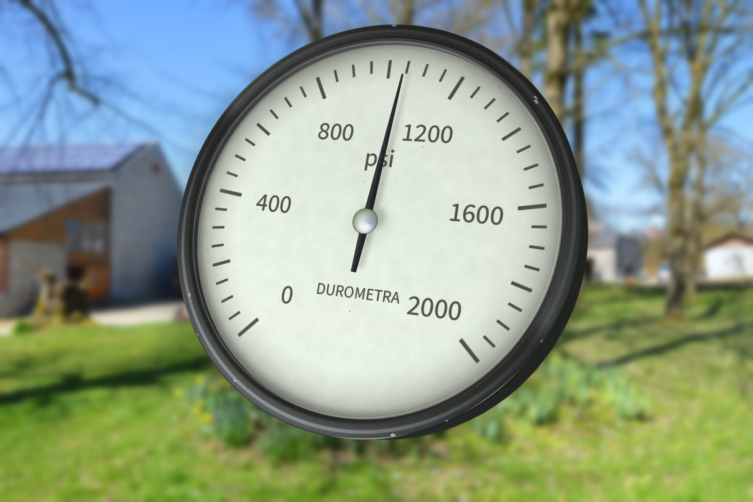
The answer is 1050 psi
